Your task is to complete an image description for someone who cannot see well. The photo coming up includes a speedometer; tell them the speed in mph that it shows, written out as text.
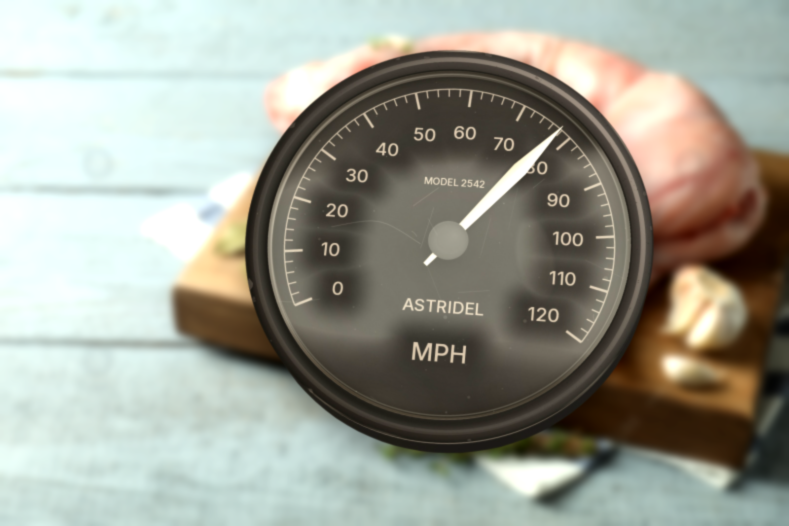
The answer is 78 mph
